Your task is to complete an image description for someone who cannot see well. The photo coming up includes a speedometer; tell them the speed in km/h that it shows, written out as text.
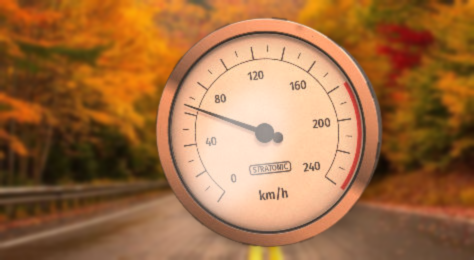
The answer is 65 km/h
